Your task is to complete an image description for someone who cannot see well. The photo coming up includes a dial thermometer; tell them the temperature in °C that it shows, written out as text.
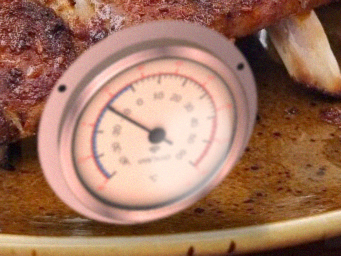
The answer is -10 °C
